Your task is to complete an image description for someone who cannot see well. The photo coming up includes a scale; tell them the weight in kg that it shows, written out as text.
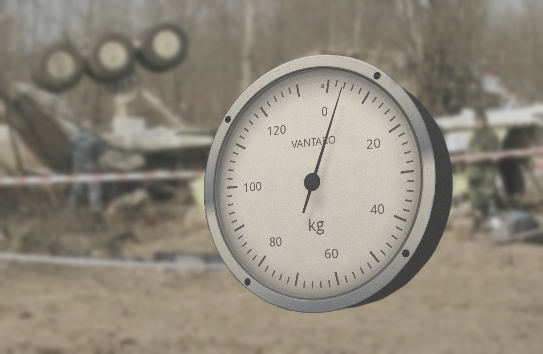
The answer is 4 kg
